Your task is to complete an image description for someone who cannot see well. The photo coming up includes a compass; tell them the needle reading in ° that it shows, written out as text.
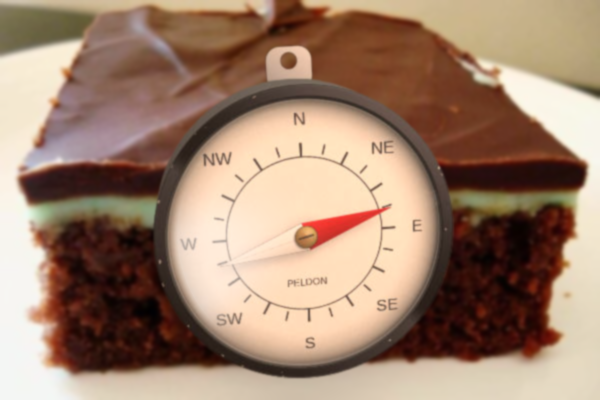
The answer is 75 °
